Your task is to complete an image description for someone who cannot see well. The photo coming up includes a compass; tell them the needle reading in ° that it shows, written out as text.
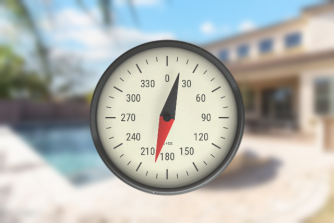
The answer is 195 °
